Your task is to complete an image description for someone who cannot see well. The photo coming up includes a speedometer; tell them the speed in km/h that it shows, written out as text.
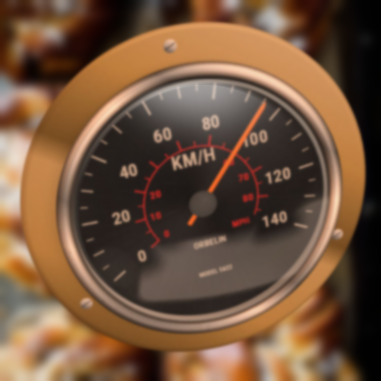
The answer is 95 km/h
